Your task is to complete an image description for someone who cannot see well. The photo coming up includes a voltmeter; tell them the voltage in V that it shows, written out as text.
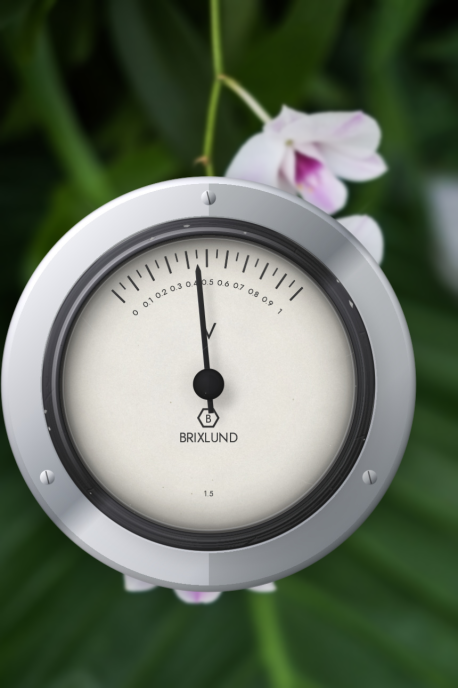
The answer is 0.45 V
